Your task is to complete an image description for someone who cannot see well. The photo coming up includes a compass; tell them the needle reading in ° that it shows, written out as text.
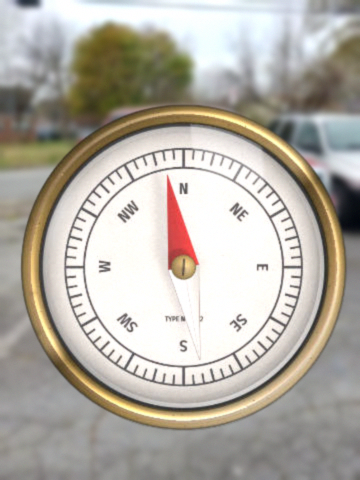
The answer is 350 °
